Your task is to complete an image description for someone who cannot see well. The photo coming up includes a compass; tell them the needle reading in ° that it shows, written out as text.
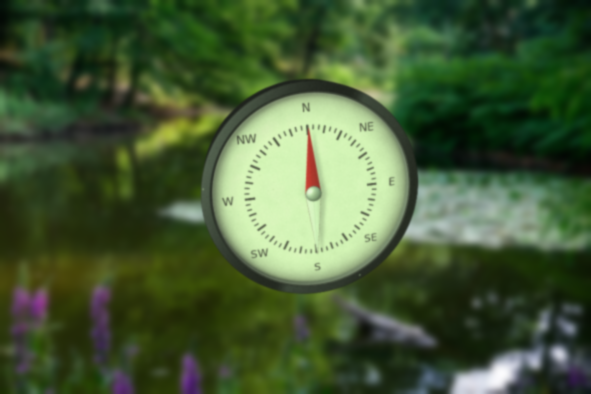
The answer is 0 °
